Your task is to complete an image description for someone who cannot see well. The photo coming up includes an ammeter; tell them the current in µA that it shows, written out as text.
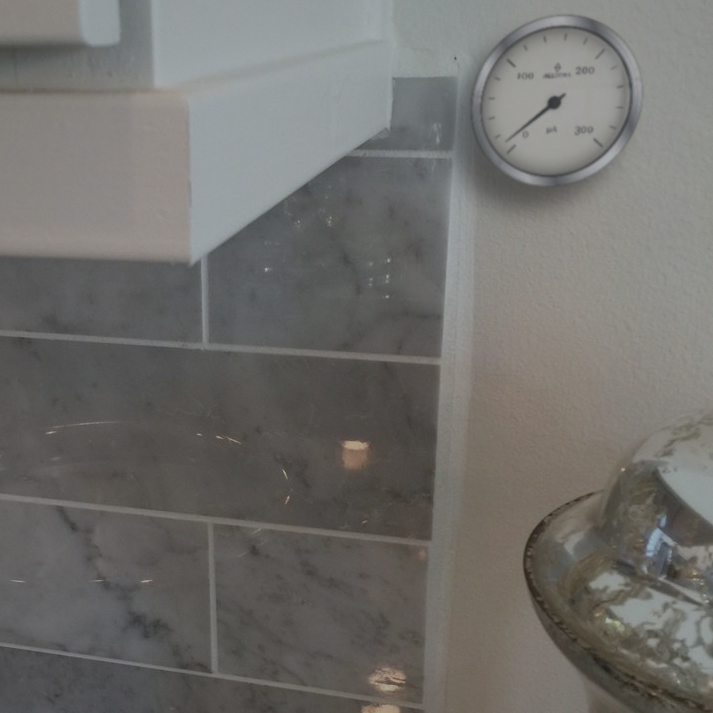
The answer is 10 µA
